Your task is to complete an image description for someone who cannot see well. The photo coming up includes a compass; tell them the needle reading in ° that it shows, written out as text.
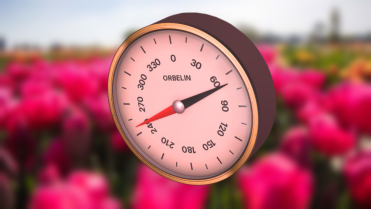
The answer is 247.5 °
